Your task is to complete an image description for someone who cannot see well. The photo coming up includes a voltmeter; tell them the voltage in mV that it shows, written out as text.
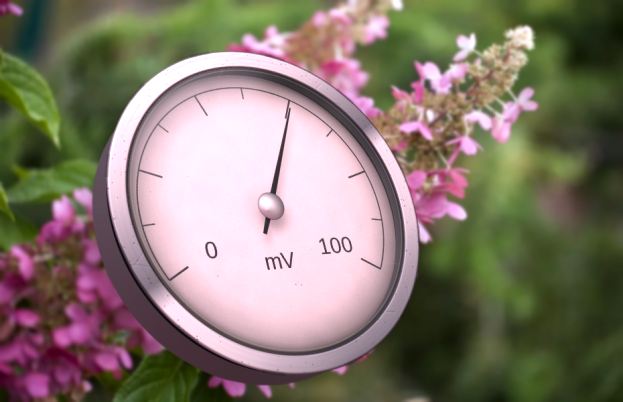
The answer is 60 mV
